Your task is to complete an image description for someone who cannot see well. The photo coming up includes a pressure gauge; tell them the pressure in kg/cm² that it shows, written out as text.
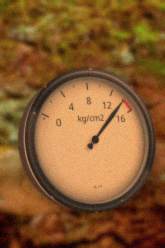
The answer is 14 kg/cm²
